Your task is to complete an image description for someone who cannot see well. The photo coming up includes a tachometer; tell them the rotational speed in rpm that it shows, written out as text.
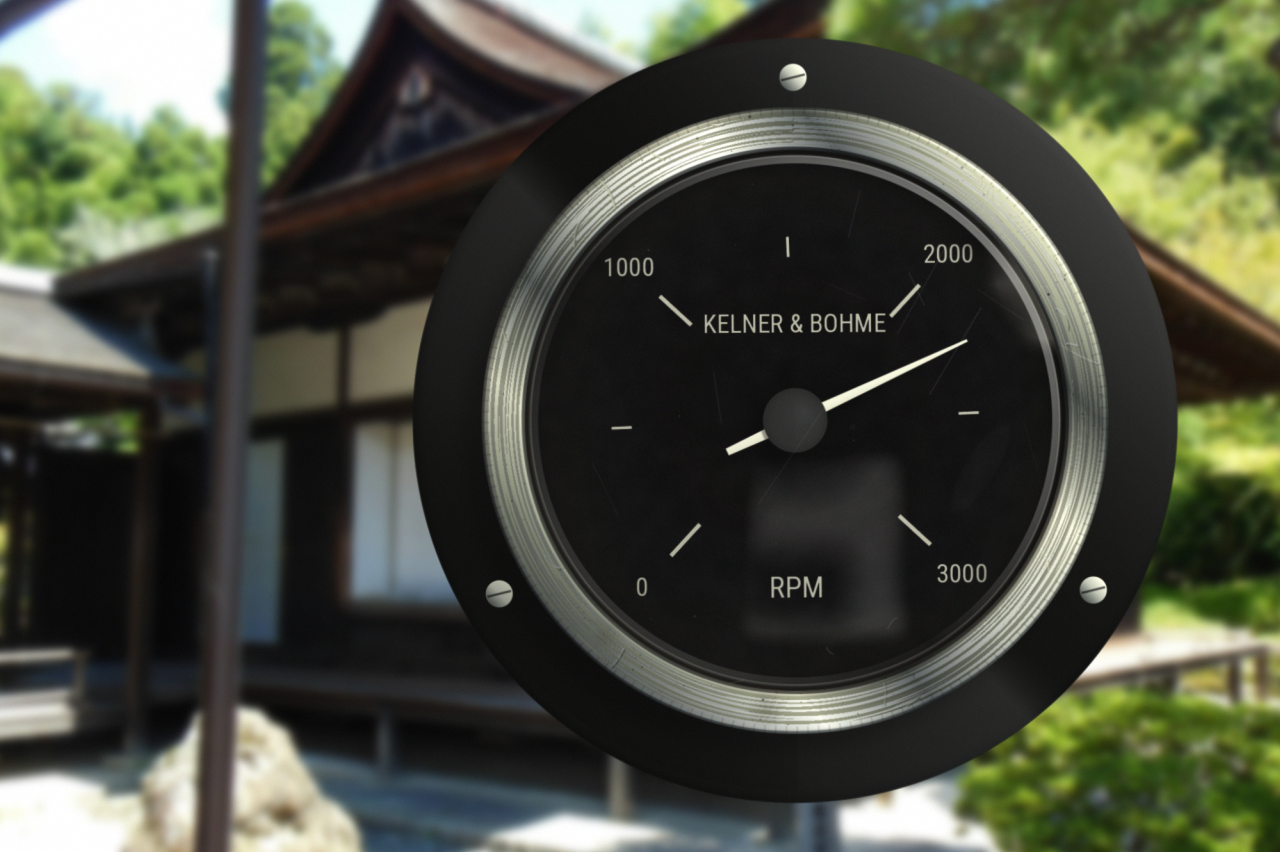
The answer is 2250 rpm
